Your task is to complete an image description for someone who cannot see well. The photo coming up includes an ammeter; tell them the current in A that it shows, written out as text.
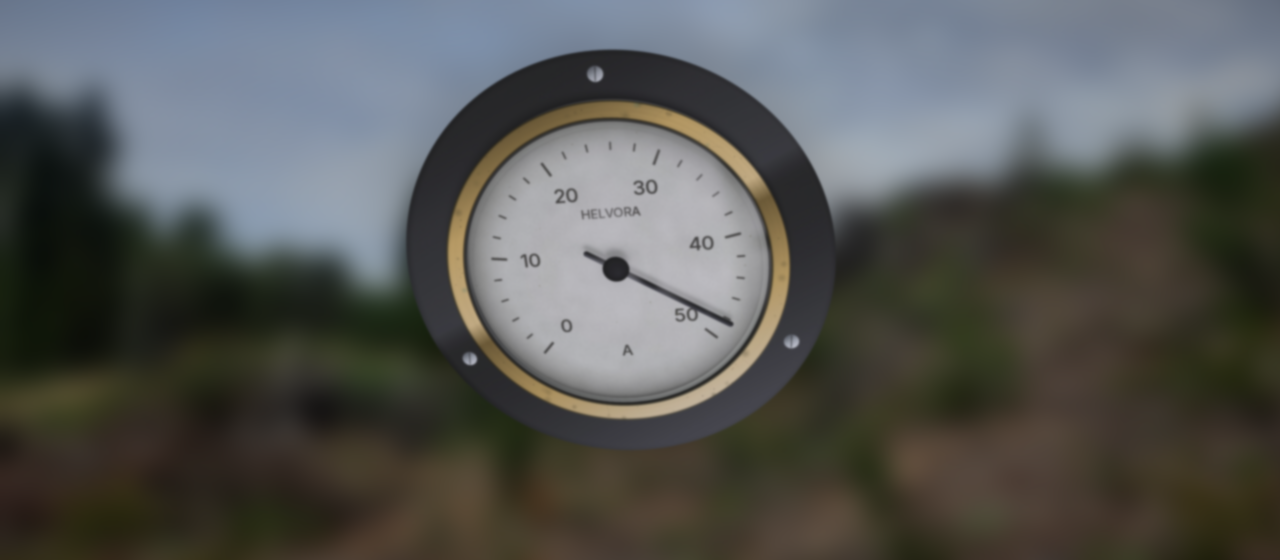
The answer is 48 A
